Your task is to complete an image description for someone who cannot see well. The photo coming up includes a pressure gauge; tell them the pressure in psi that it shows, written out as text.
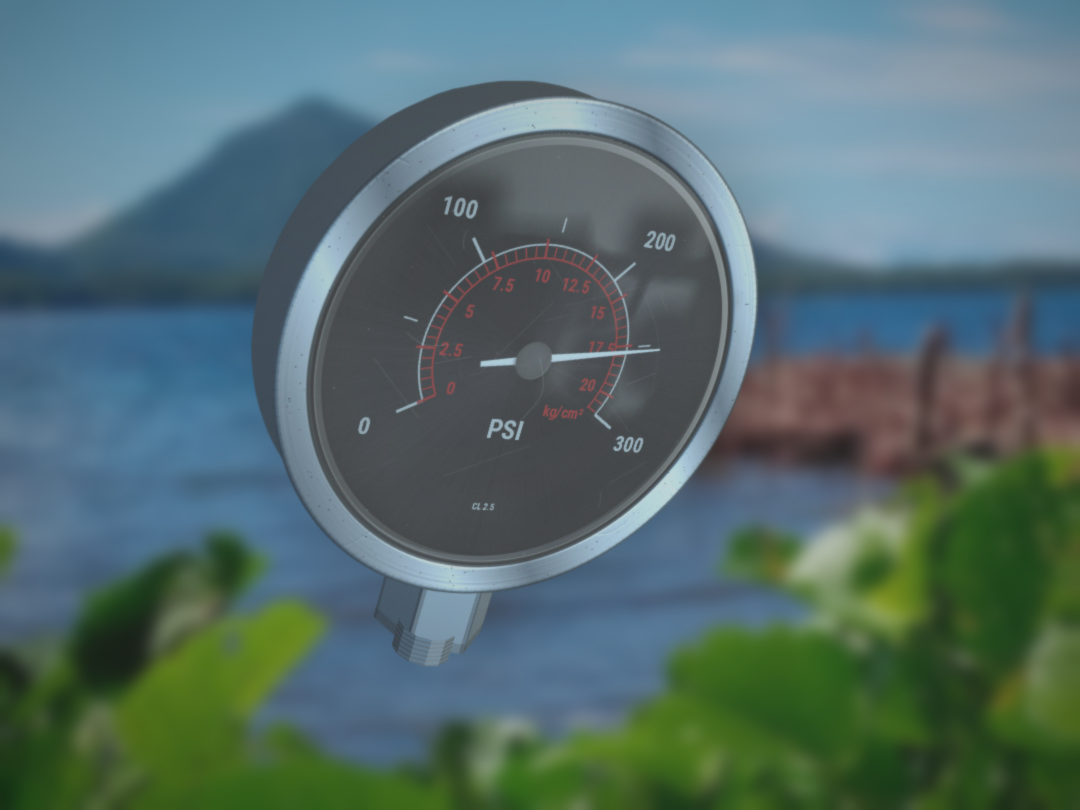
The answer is 250 psi
